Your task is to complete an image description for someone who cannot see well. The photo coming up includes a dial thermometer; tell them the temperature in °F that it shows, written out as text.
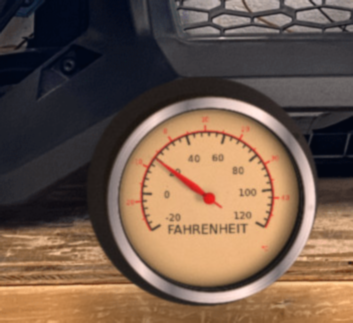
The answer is 20 °F
